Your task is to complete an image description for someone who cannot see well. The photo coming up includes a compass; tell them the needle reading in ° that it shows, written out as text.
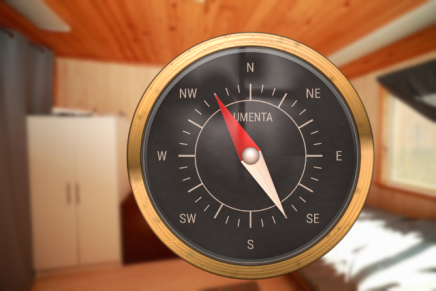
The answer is 330 °
